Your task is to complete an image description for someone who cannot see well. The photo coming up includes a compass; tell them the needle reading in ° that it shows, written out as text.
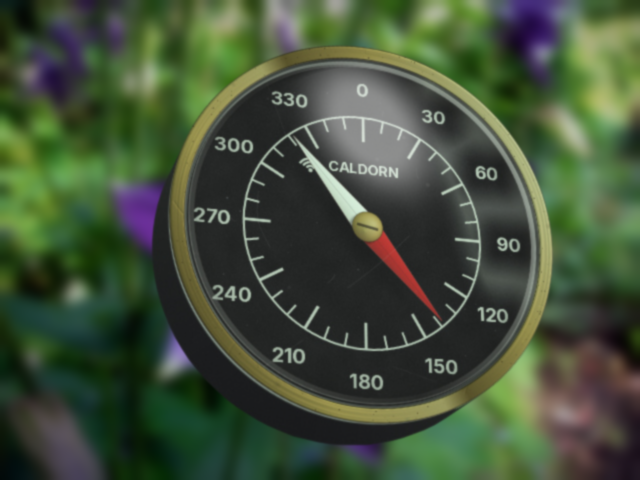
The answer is 140 °
